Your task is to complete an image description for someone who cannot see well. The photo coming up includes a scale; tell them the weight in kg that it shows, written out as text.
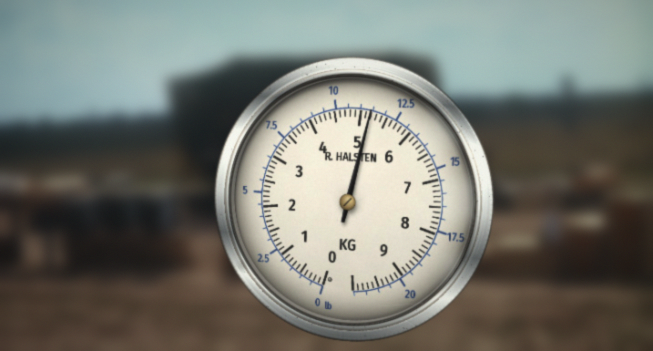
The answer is 5.2 kg
